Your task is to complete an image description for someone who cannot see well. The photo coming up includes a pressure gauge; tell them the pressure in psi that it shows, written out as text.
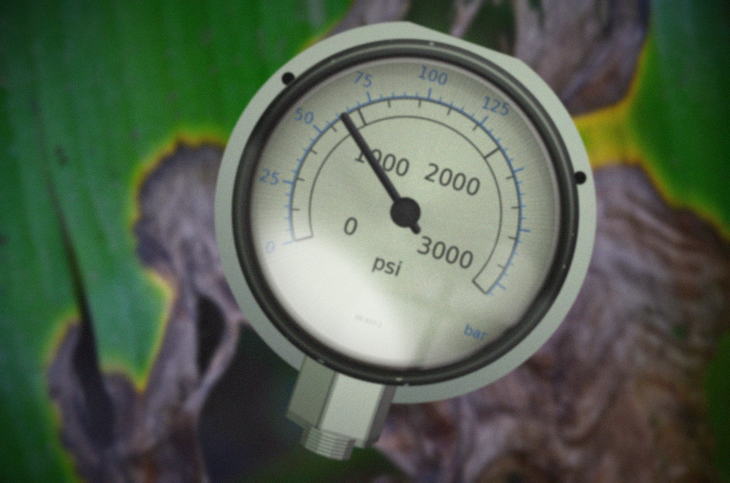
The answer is 900 psi
